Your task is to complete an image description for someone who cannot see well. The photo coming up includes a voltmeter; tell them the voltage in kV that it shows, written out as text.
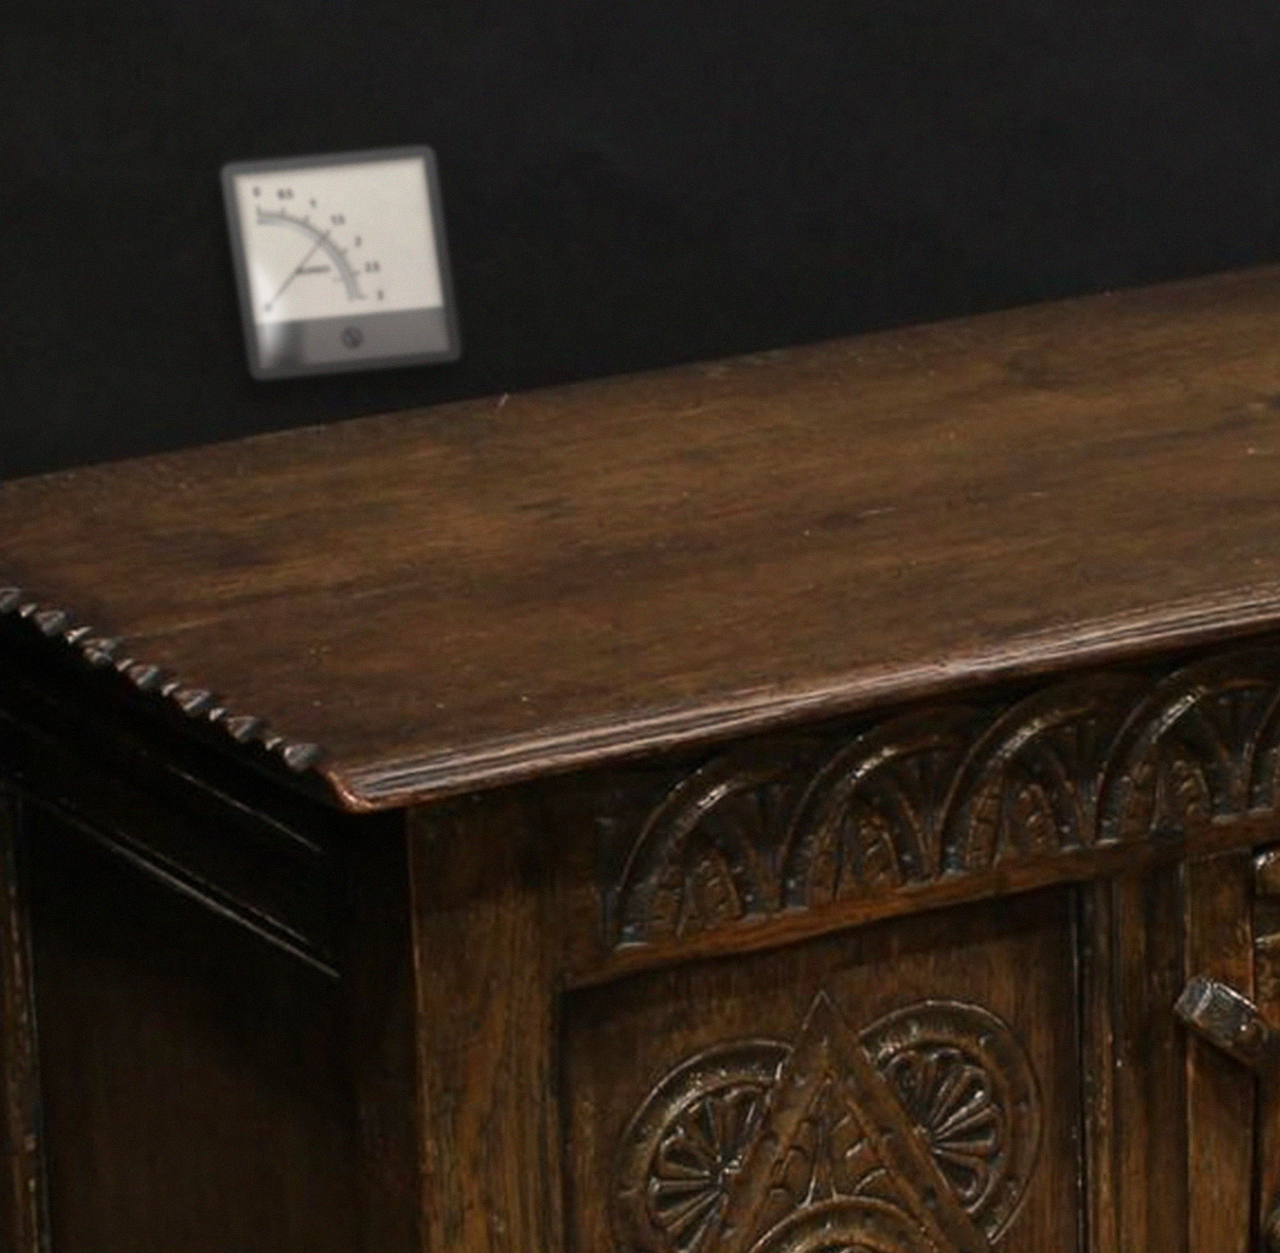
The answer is 1.5 kV
